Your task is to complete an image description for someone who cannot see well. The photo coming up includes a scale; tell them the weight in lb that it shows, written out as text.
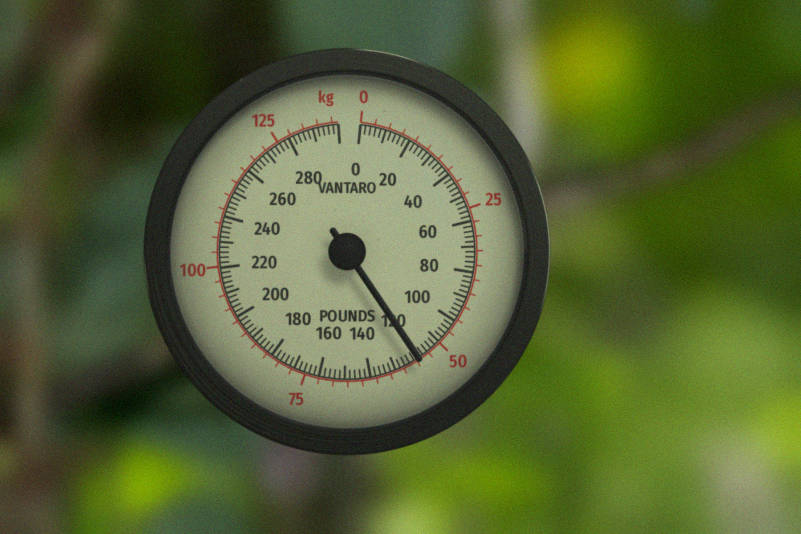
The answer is 120 lb
